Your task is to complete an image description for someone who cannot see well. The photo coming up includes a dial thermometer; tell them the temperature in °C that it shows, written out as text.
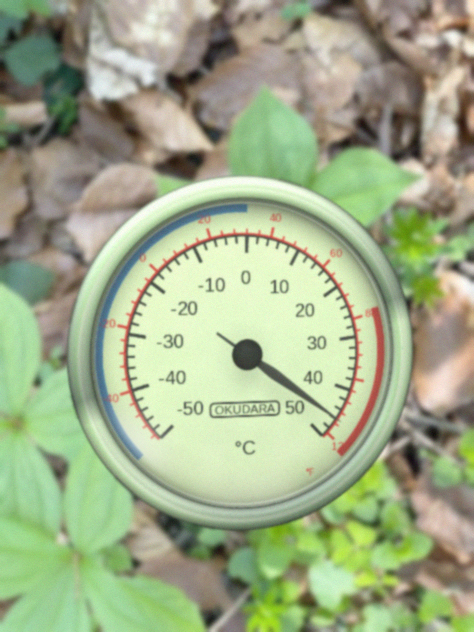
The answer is 46 °C
